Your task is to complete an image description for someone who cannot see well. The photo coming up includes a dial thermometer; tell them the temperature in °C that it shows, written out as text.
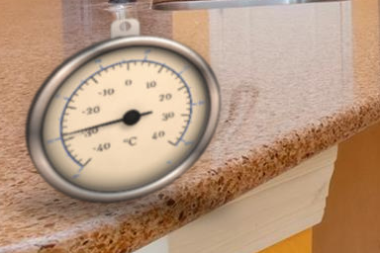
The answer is -28 °C
